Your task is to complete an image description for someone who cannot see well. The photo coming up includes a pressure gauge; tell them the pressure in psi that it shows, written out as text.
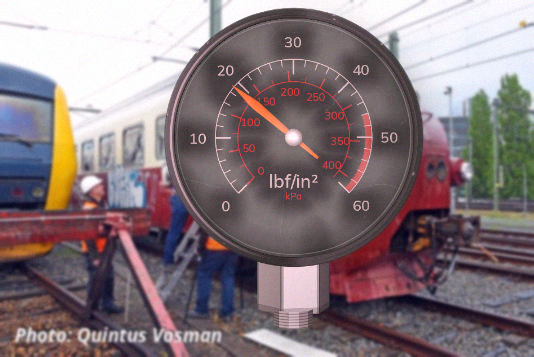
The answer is 19 psi
